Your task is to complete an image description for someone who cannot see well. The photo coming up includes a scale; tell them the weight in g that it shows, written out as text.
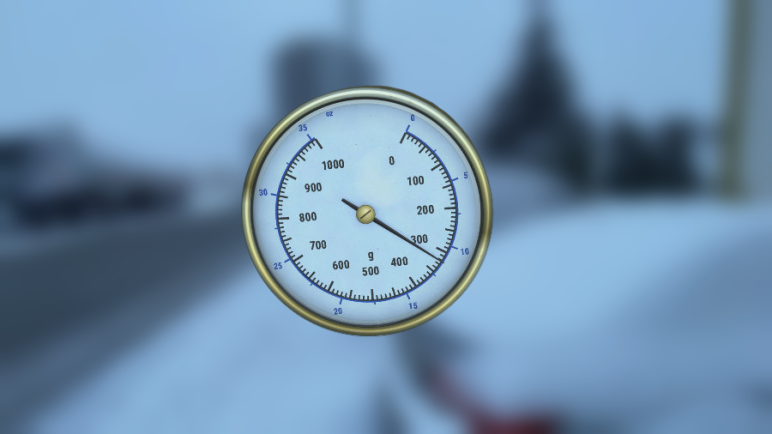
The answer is 320 g
